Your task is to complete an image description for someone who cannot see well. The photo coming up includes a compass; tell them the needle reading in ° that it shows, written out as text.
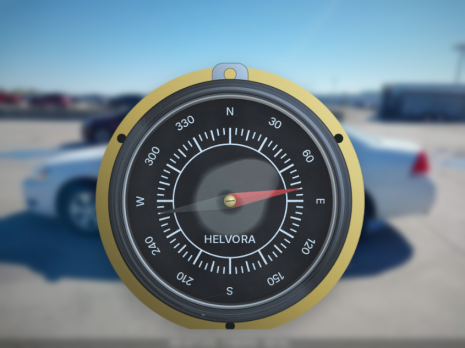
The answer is 80 °
